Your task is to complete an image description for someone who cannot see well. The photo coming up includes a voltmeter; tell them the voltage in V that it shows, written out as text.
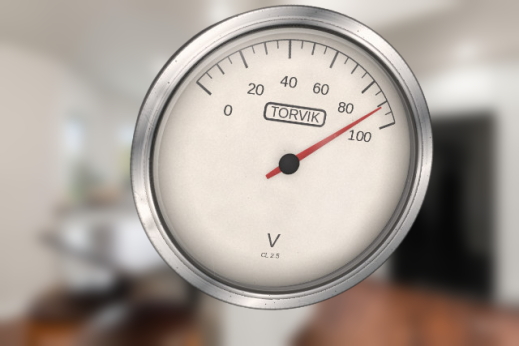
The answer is 90 V
